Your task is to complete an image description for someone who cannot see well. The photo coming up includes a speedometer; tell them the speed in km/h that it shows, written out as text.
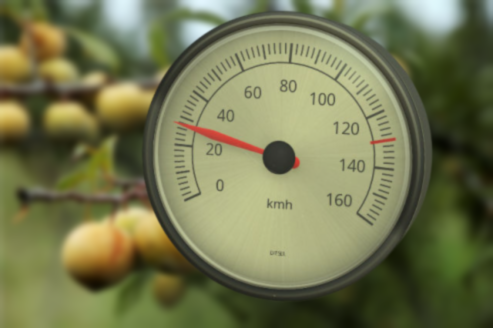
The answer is 28 km/h
